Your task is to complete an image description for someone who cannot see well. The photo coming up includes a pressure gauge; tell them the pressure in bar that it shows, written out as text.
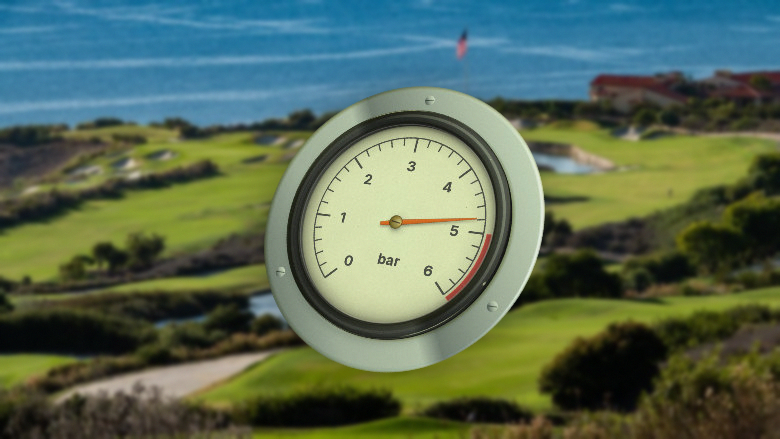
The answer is 4.8 bar
